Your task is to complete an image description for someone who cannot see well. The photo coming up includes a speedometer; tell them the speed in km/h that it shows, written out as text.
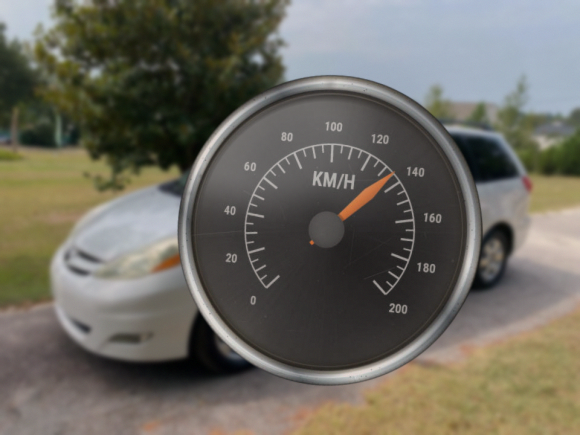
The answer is 135 km/h
